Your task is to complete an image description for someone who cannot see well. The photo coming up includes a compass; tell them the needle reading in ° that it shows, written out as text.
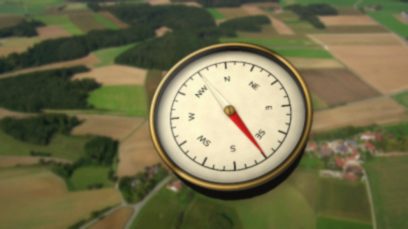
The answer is 150 °
